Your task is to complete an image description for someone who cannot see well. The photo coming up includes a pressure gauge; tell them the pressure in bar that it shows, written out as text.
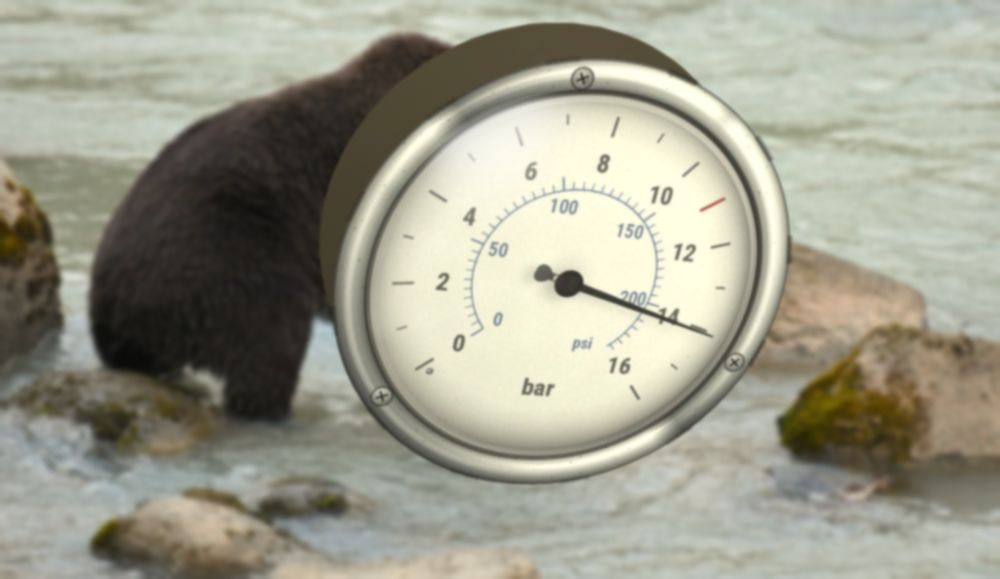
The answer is 14 bar
